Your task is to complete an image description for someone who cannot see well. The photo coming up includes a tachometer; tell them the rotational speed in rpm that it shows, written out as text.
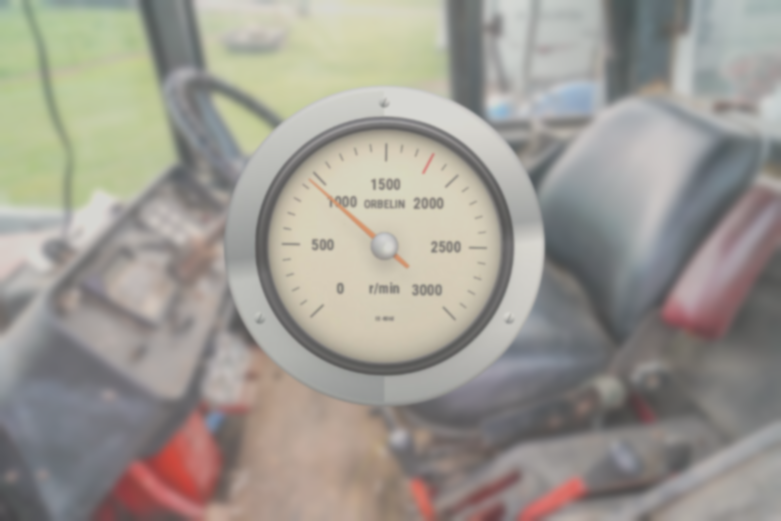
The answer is 950 rpm
